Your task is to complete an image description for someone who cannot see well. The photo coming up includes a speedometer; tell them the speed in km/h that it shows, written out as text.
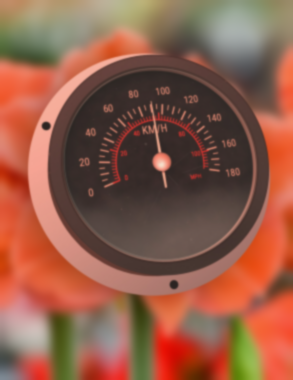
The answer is 90 km/h
